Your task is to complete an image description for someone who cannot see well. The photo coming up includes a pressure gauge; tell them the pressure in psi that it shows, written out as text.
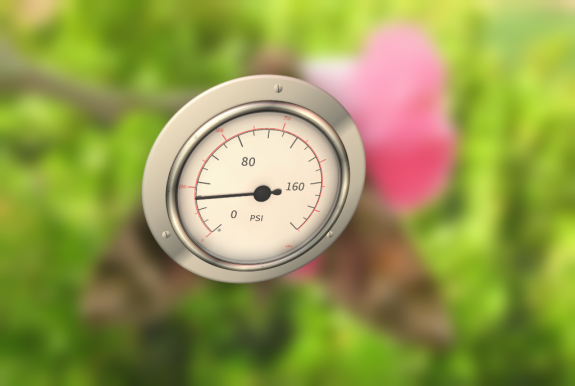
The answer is 30 psi
